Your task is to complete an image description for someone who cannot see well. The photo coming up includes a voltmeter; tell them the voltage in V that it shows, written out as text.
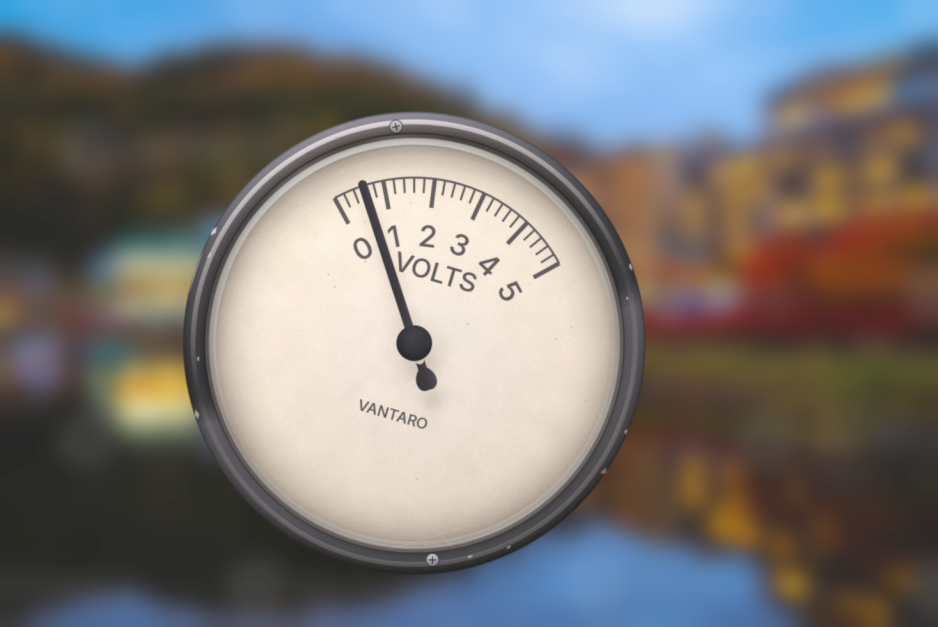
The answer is 0.6 V
